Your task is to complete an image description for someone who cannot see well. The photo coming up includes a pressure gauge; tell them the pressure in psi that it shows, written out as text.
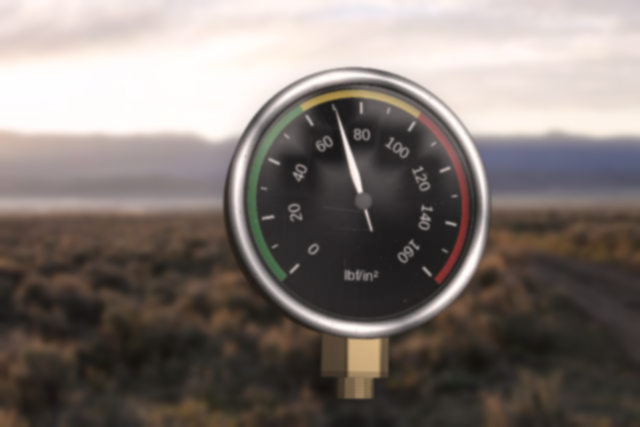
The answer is 70 psi
